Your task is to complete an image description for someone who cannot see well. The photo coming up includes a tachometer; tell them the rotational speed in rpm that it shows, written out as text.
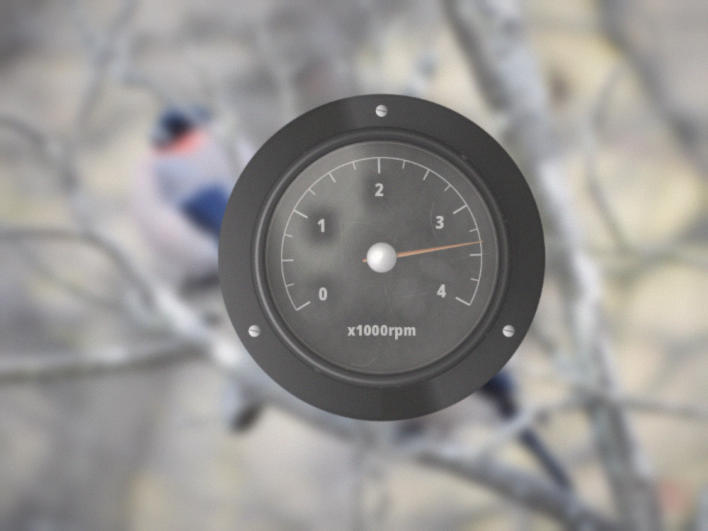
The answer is 3375 rpm
